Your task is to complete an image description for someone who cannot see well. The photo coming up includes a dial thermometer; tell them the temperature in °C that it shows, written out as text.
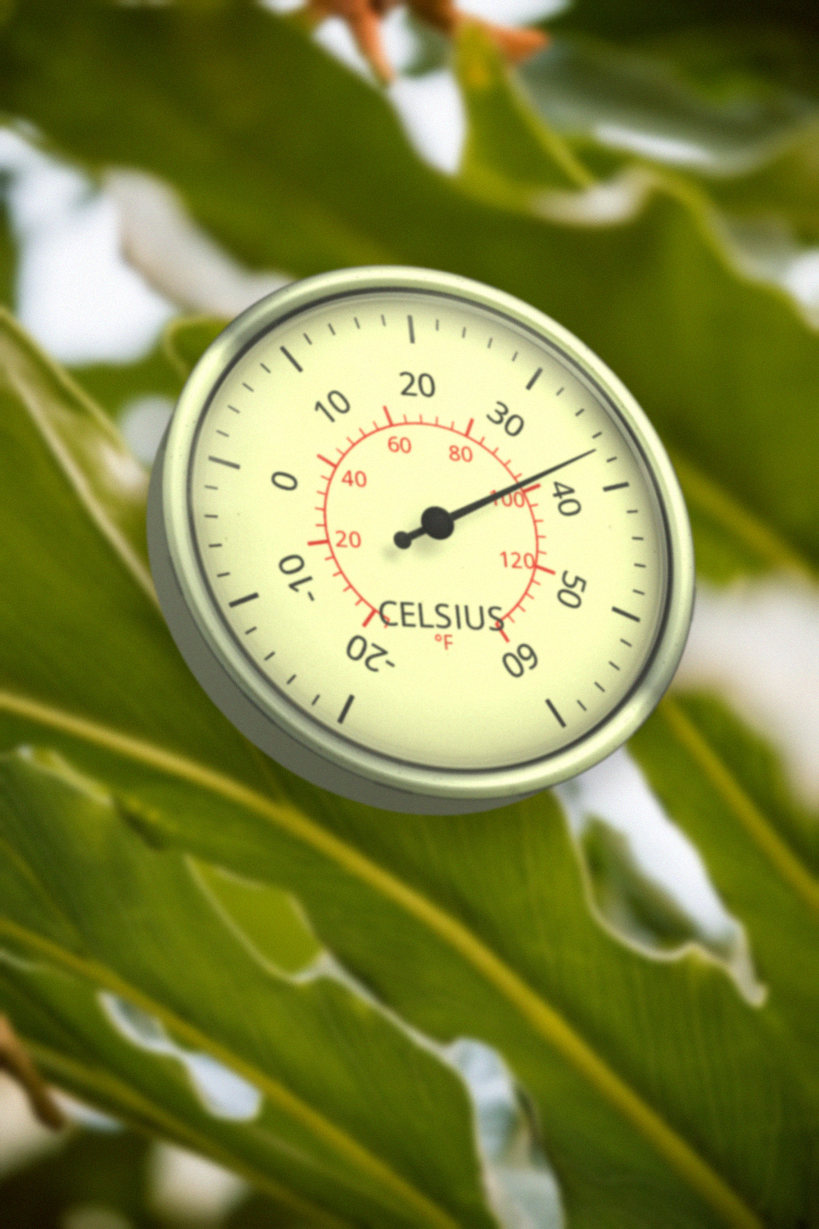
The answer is 37 °C
